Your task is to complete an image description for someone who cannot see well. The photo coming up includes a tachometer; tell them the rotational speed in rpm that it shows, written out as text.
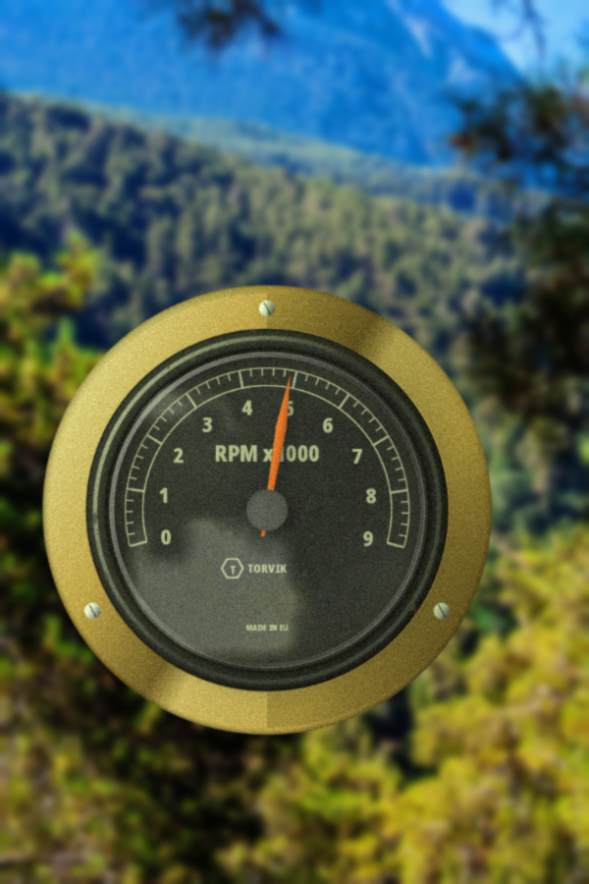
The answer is 4900 rpm
